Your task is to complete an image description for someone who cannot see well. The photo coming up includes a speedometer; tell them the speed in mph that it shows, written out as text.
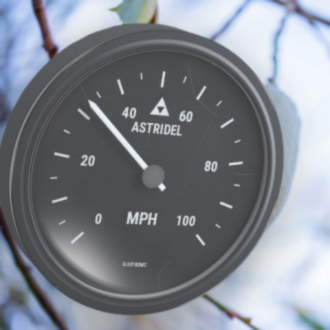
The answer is 32.5 mph
